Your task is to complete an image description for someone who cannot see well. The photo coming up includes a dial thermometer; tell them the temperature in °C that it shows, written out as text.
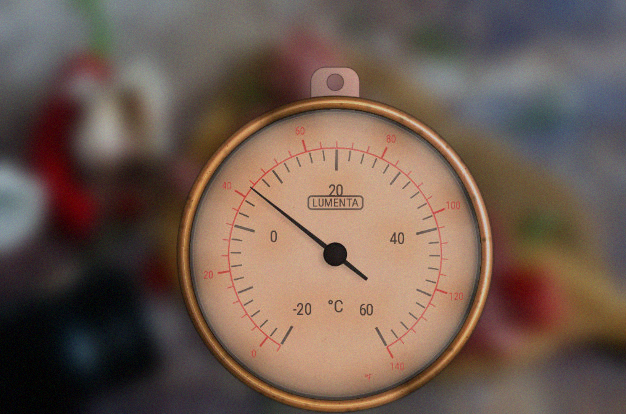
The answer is 6 °C
